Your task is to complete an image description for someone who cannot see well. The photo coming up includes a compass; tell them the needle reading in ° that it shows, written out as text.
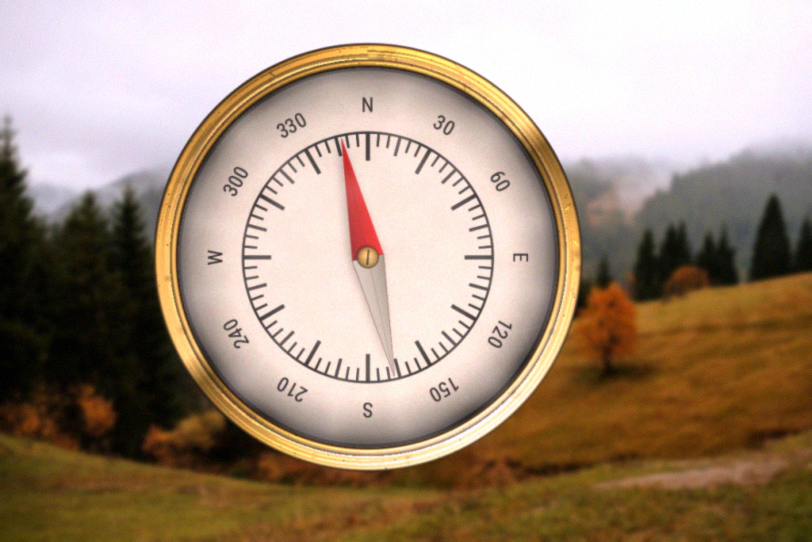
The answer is 347.5 °
